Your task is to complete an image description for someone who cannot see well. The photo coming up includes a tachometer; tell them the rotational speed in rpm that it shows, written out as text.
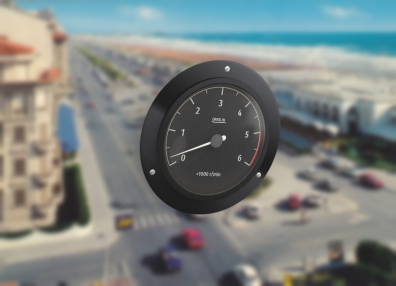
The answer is 250 rpm
